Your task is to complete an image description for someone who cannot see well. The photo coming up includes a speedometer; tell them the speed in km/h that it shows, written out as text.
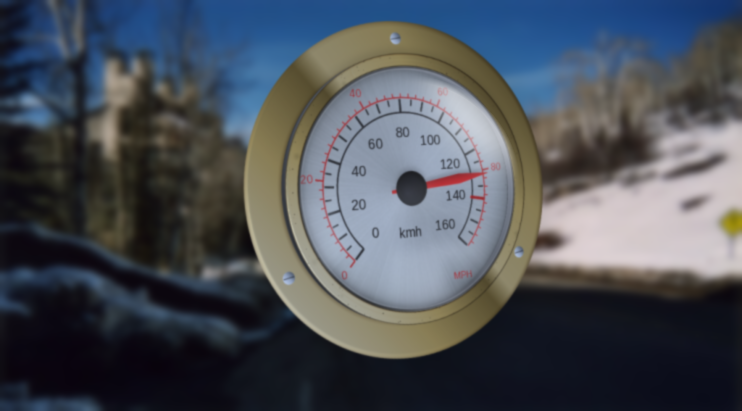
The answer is 130 km/h
